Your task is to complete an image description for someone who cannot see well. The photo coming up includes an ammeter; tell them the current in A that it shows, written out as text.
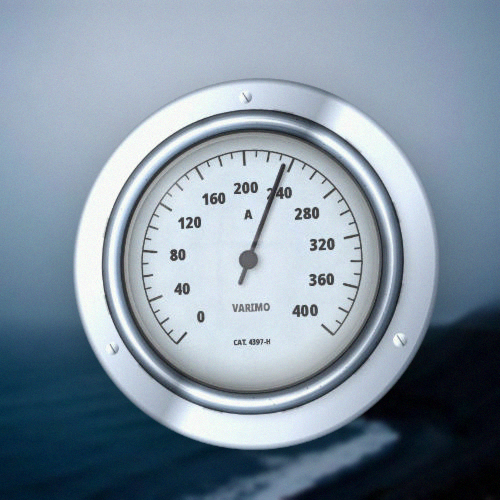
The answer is 235 A
